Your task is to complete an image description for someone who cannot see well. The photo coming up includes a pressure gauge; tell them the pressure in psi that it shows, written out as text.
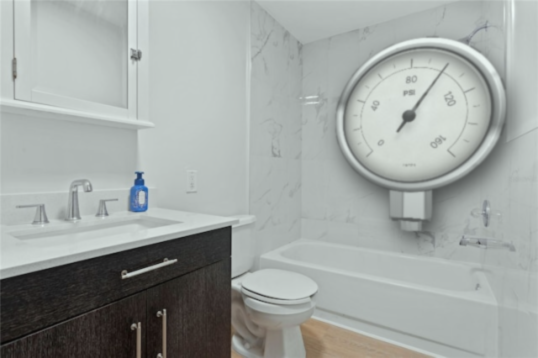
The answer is 100 psi
